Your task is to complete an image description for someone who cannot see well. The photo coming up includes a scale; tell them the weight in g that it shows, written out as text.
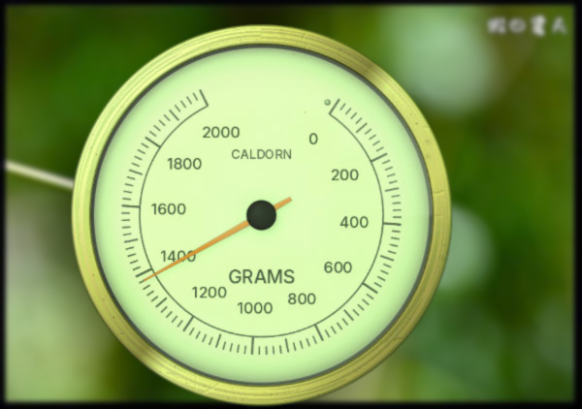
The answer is 1380 g
